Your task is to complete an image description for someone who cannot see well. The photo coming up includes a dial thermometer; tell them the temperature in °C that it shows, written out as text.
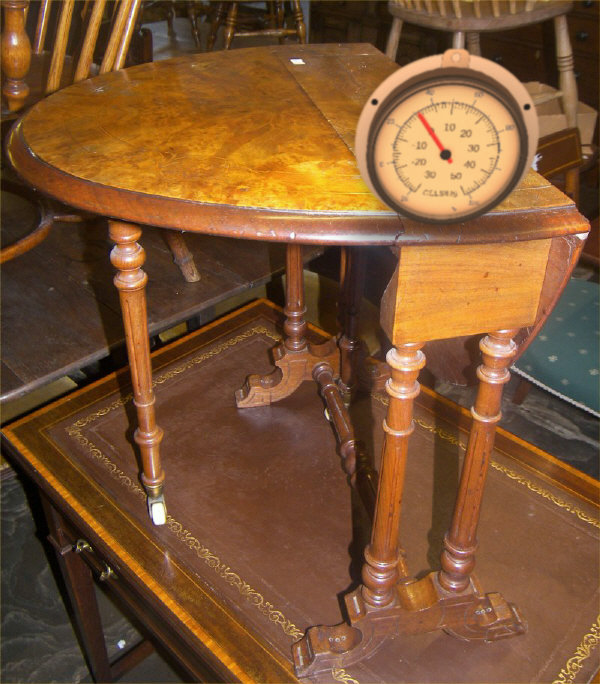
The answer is 0 °C
